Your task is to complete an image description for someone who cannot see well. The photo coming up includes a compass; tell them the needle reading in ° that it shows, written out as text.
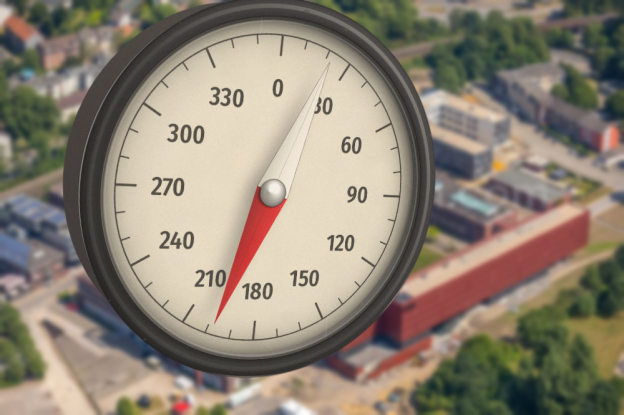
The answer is 200 °
